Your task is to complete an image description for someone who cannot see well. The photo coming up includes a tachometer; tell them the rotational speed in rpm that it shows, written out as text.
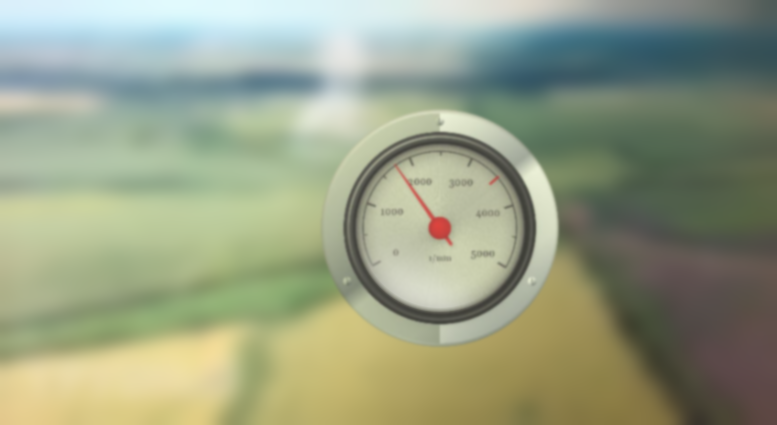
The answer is 1750 rpm
